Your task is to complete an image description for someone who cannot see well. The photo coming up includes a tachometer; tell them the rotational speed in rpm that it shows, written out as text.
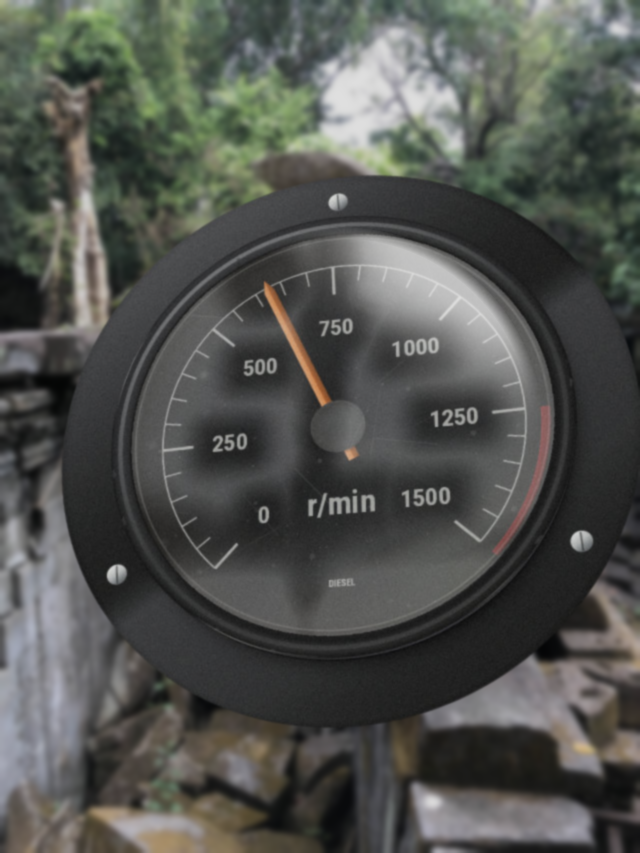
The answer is 625 rpm
